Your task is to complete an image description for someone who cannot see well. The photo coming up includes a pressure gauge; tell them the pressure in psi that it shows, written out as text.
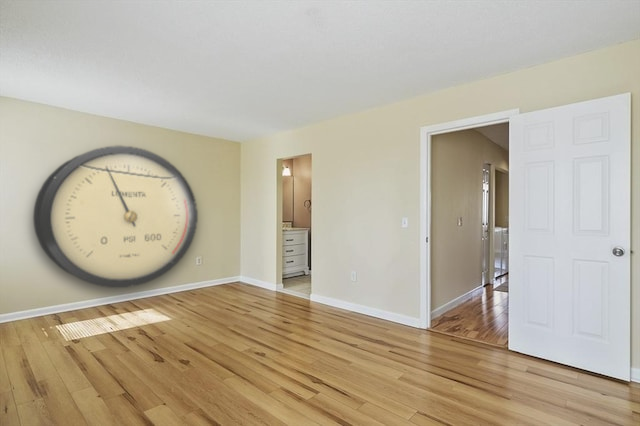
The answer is 250 psi
